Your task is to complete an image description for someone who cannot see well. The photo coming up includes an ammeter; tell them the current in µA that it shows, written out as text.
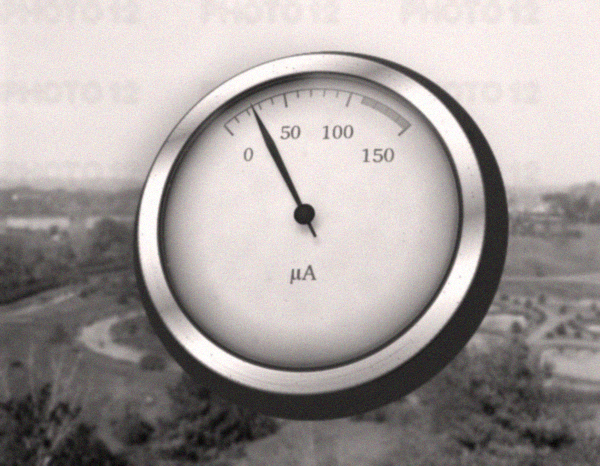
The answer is 25 µA
